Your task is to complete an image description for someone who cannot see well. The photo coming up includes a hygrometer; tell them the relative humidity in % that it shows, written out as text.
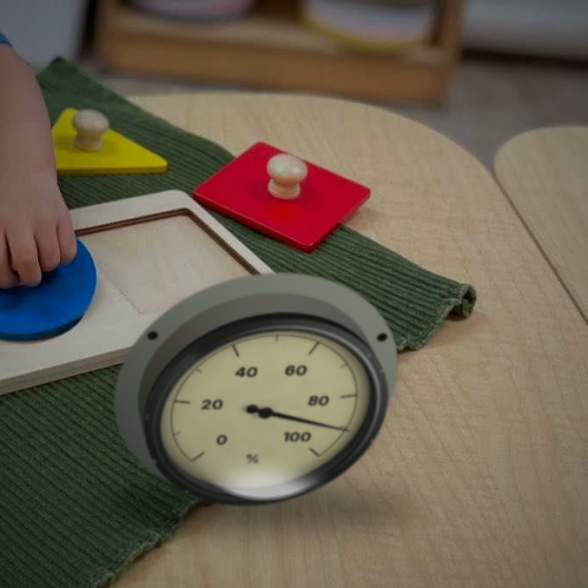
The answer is 90 %
